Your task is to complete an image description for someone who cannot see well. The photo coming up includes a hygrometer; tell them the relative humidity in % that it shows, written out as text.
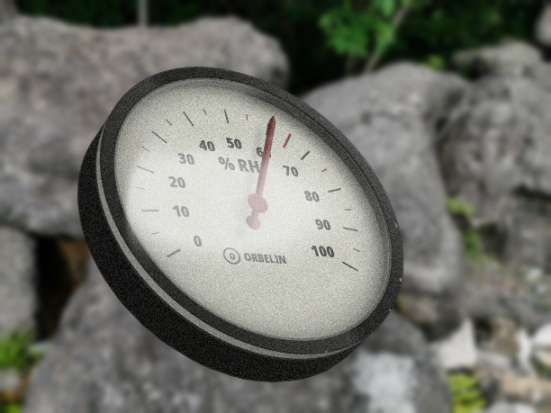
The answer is 60 %
